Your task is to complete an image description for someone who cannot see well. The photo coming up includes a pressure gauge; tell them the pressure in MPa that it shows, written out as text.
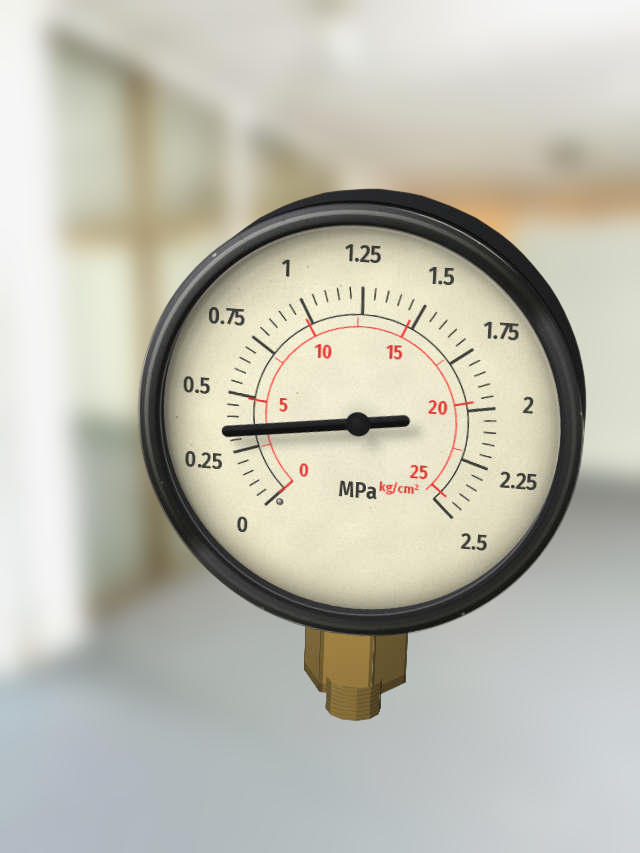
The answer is 0.35 MPa
